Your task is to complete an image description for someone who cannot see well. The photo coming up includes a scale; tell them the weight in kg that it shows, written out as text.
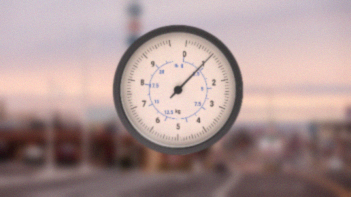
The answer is 1 kg
